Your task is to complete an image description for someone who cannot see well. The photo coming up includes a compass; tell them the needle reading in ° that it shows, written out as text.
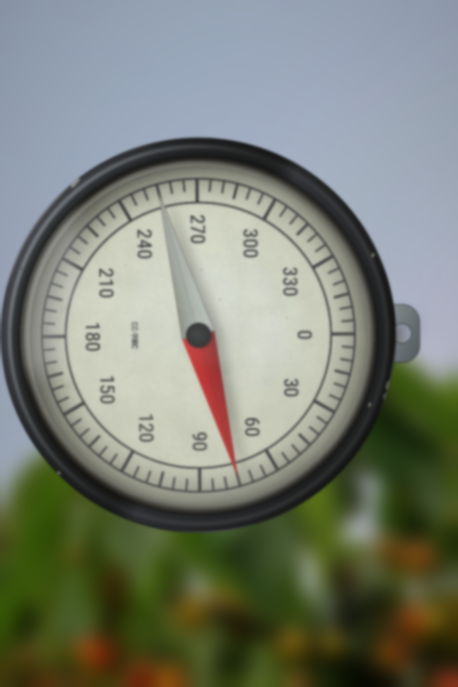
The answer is 75 °
